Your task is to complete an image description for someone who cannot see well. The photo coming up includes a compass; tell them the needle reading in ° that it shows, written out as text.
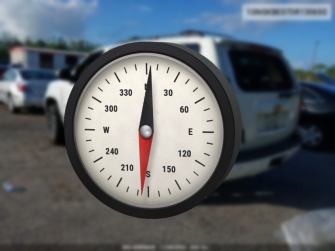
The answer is 185 °
